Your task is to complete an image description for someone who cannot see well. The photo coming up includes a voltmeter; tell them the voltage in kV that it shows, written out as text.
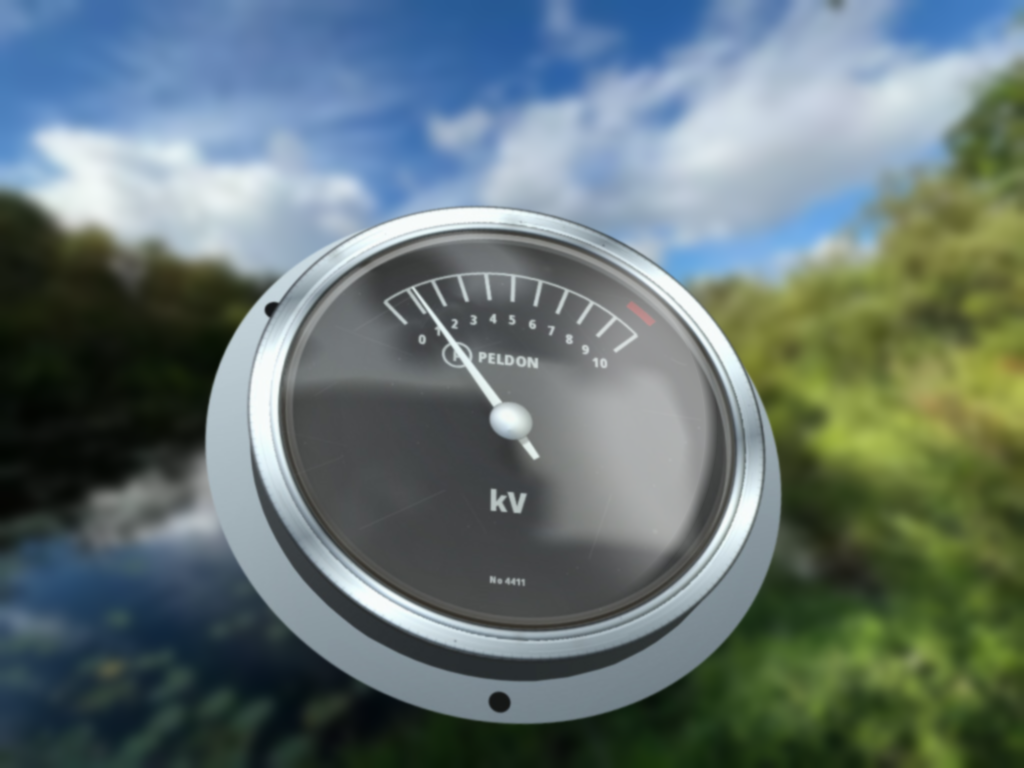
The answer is 1 kV
